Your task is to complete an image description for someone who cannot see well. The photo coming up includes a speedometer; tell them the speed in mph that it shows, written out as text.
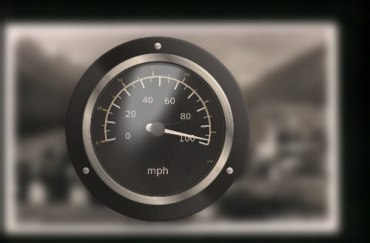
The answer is 97.5 mph
